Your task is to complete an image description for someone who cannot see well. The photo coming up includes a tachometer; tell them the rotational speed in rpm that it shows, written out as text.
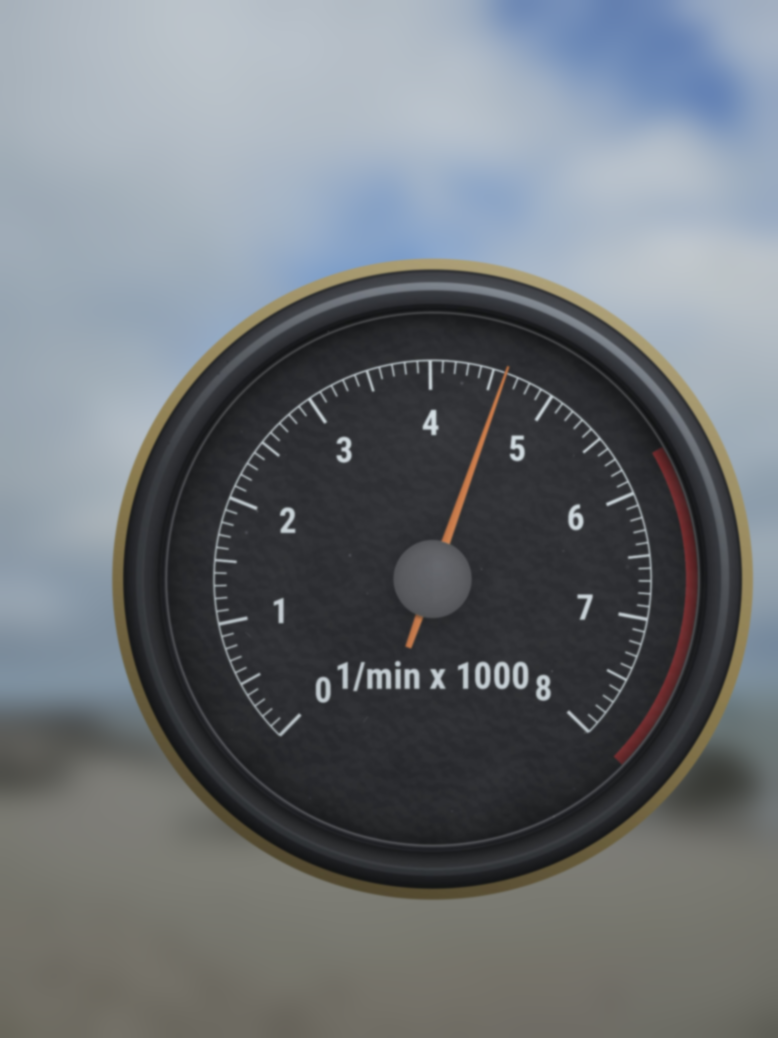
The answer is 4600 rpm
